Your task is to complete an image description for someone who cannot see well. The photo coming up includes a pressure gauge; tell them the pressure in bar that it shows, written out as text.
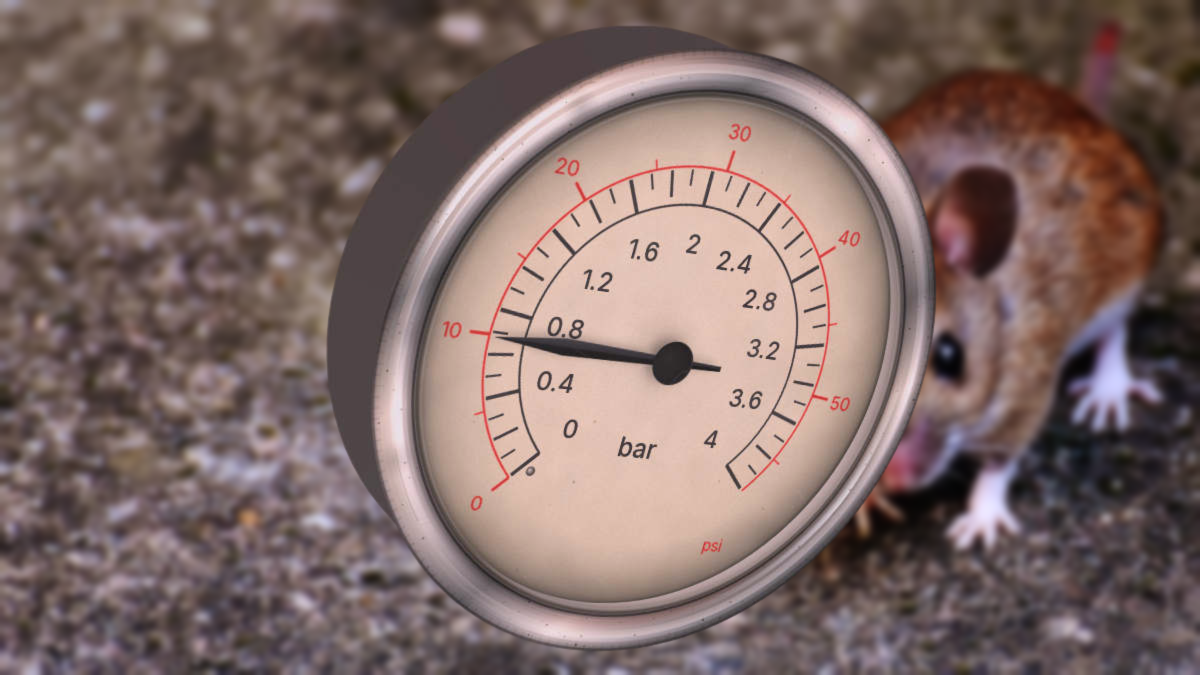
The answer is 0.7 bar
